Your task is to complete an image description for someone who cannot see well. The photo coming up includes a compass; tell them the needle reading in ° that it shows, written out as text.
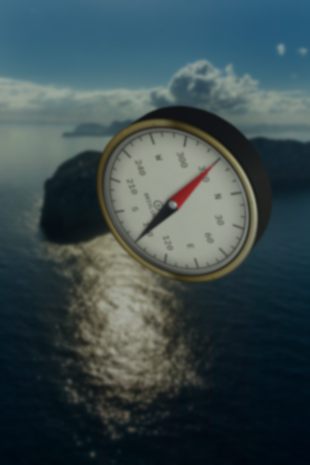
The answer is 330 °
